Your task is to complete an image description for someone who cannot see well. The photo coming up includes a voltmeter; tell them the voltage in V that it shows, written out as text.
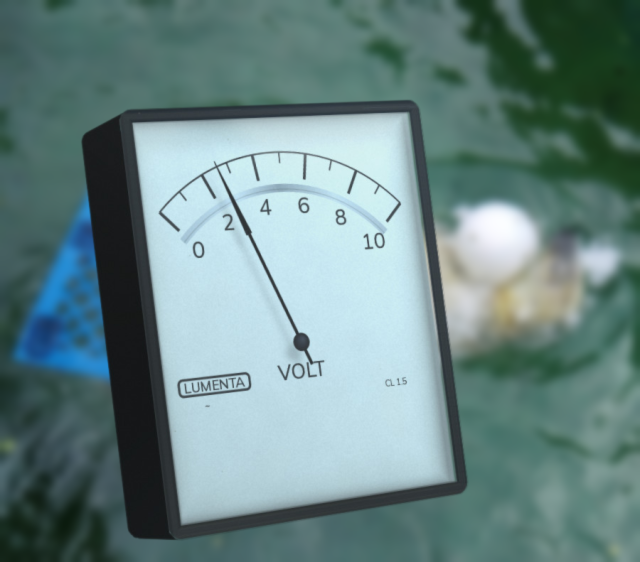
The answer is 2.5 V
